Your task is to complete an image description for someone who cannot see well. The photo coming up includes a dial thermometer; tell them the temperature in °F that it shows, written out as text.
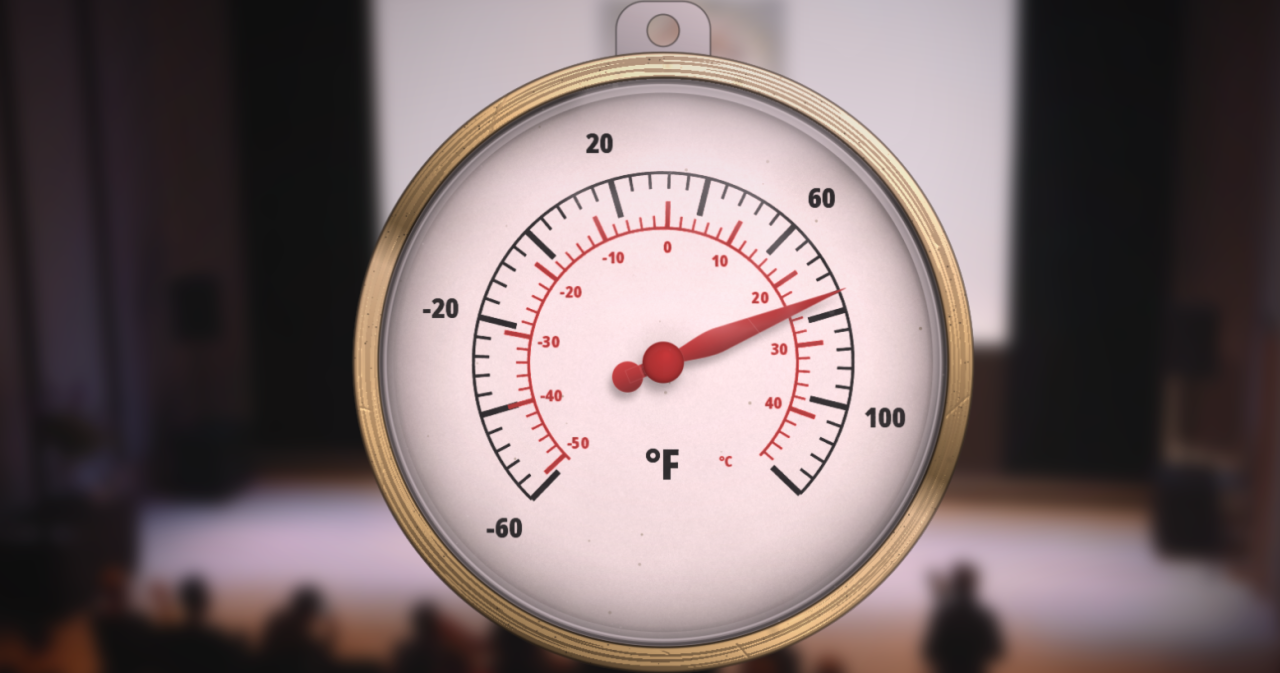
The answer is 76 °F
